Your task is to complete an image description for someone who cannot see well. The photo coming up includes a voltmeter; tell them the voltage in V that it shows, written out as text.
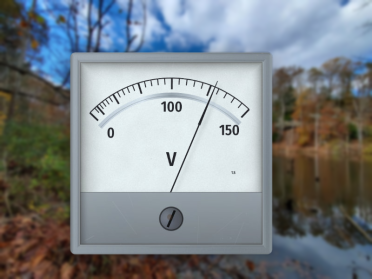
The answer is 127.5 V
